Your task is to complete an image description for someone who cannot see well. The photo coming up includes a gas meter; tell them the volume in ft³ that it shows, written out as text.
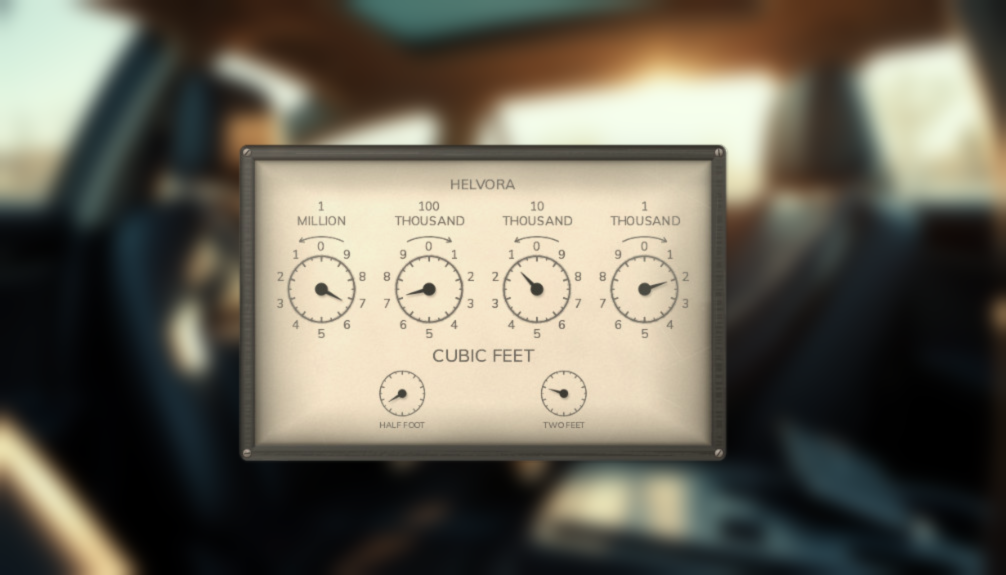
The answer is 671200 ft³
